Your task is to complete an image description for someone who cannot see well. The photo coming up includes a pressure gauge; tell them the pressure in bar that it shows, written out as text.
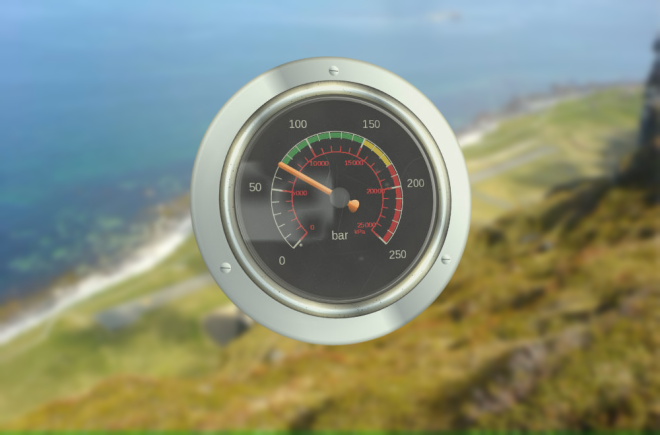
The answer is 70 bar
